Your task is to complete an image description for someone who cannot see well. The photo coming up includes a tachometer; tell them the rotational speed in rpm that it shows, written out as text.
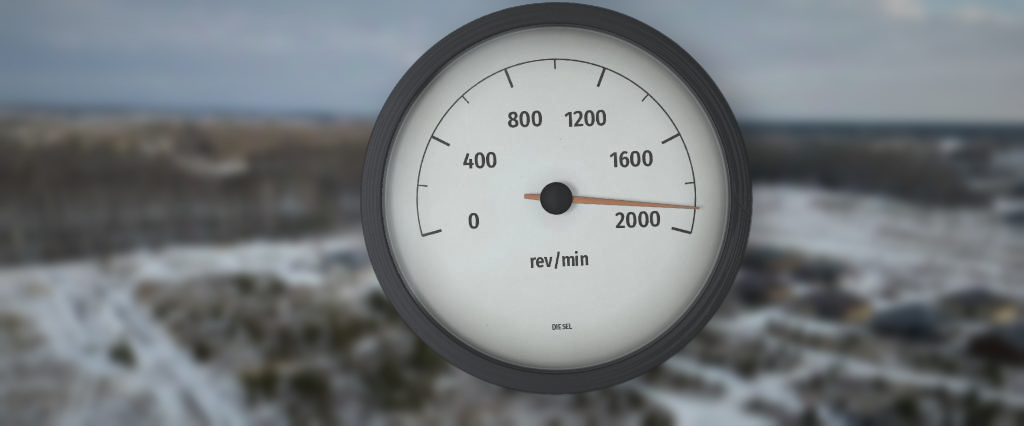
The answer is 1900 rpm
